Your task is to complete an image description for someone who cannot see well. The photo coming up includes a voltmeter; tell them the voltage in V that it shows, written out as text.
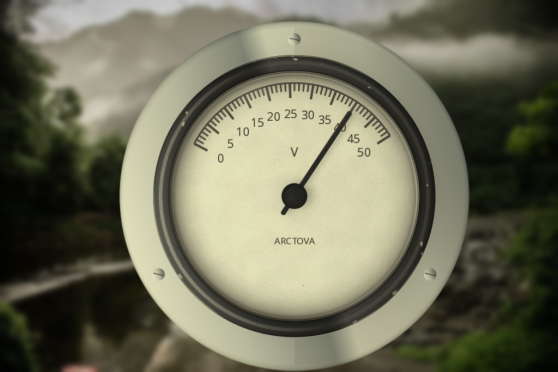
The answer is 40 V
